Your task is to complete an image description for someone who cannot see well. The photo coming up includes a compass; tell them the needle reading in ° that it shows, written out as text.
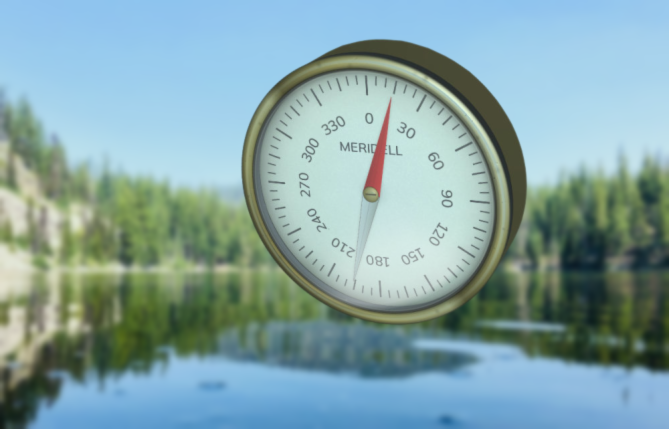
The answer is 15 °
